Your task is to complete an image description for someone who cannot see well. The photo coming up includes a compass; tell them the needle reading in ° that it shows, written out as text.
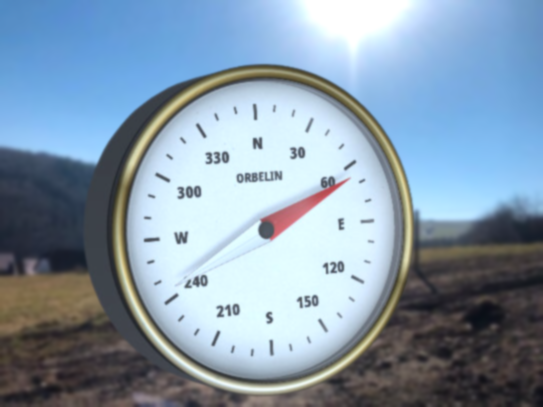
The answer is 65 °
